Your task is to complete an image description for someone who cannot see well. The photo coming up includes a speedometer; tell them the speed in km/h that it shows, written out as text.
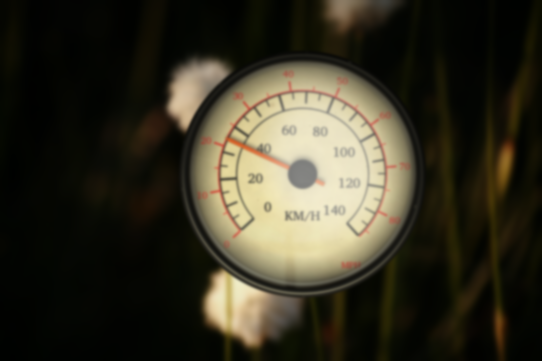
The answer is 35 km/h
